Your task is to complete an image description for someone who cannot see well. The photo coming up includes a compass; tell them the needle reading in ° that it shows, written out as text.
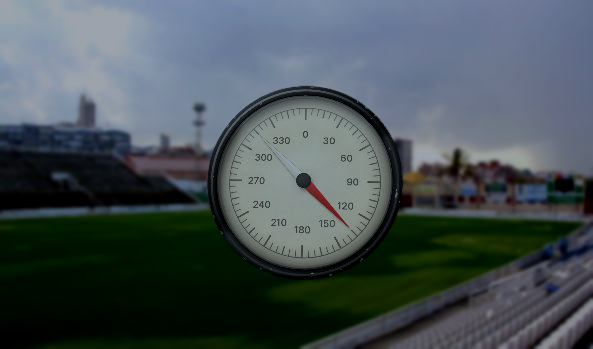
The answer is 135 °
